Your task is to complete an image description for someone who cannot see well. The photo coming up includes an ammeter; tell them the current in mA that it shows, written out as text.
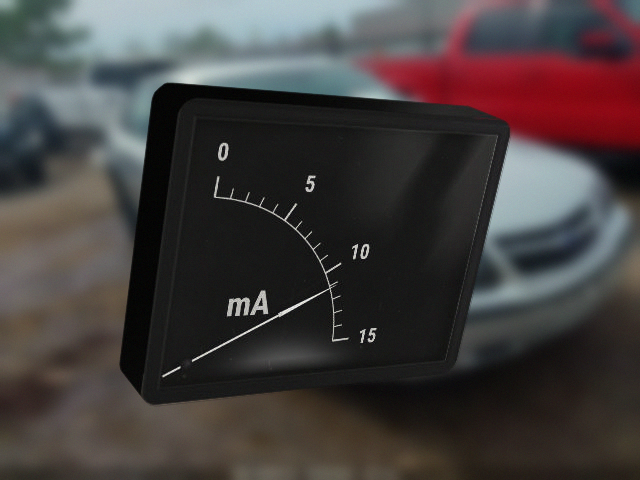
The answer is 11 mA
